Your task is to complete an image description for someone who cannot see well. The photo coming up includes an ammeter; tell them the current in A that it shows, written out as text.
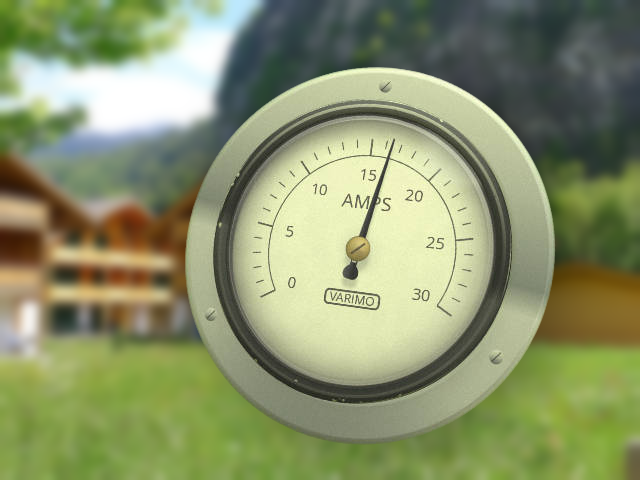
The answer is 16.5 A
